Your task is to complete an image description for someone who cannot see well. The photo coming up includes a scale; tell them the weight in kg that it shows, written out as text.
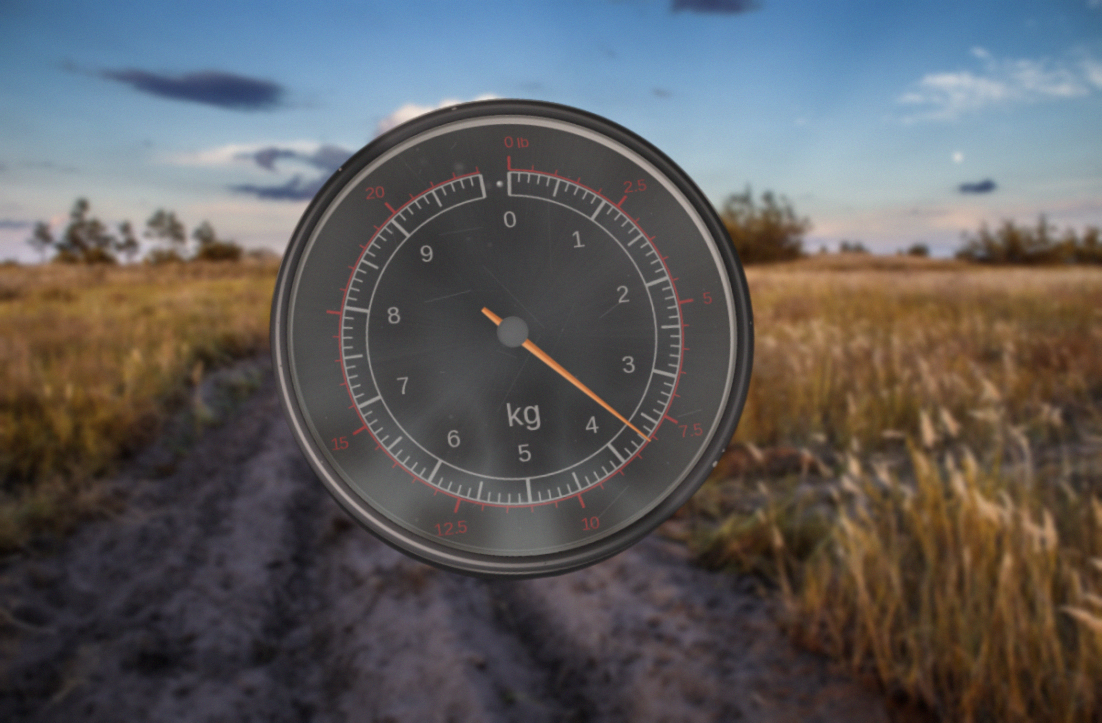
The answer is 3.7 kg
